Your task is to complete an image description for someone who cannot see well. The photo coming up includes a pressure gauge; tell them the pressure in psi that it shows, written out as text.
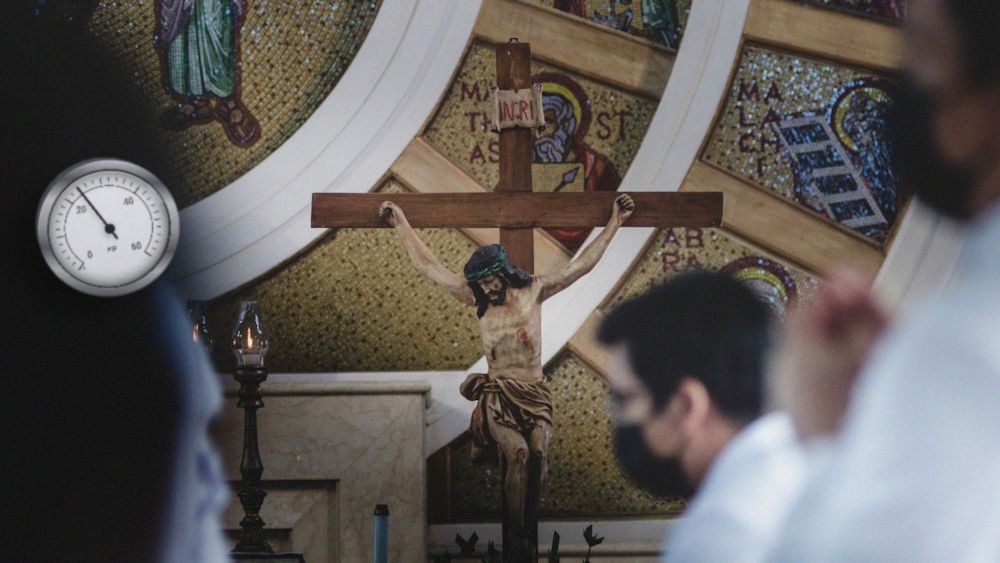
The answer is 24 psi
